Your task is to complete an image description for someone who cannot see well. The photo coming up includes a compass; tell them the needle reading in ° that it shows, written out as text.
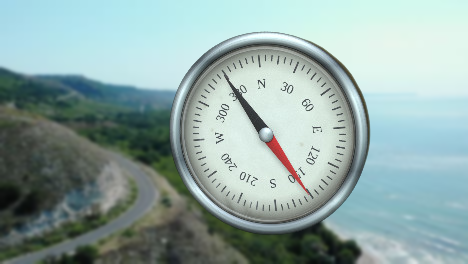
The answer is 150 °
